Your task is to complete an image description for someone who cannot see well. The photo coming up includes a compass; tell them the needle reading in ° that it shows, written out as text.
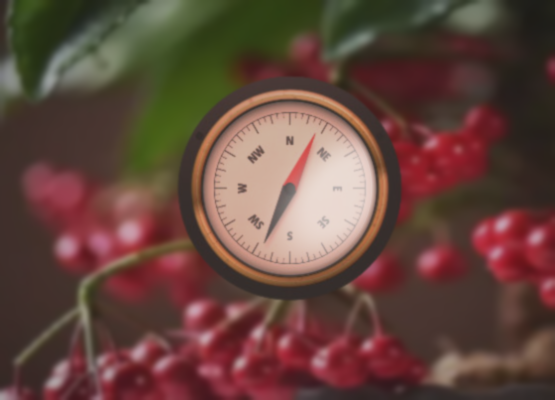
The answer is 25 °
